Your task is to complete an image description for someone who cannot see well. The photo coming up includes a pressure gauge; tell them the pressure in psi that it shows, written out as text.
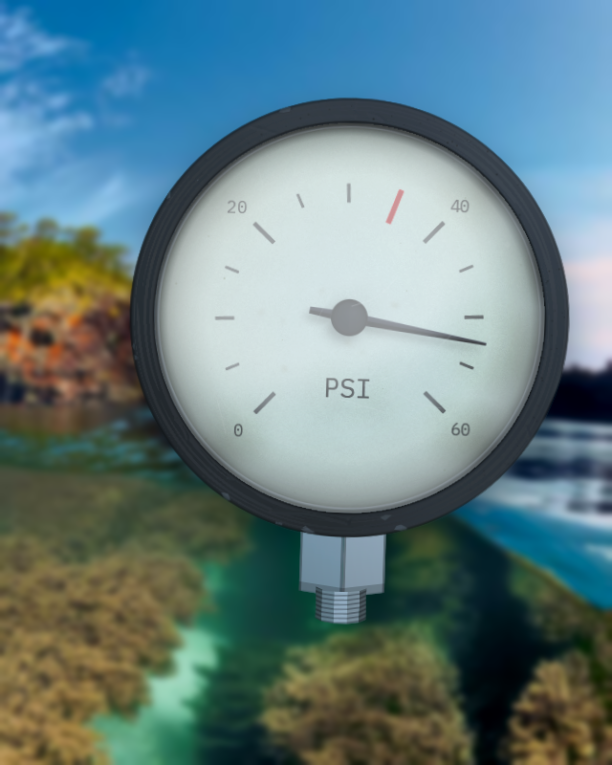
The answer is 52.5 psi
